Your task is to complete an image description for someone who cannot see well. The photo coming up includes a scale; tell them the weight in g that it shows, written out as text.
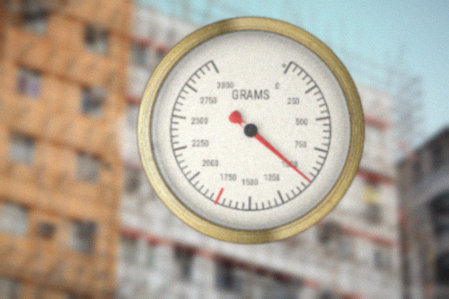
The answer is 1000 g
